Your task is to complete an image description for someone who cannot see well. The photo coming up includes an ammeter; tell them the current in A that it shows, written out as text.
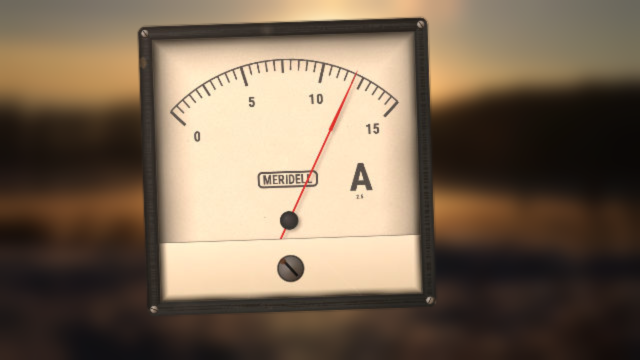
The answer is 12 A
